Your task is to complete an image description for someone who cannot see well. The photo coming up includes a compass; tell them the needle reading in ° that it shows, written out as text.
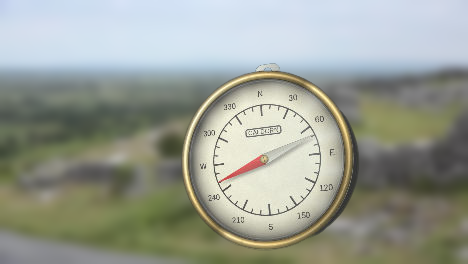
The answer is 250 °
